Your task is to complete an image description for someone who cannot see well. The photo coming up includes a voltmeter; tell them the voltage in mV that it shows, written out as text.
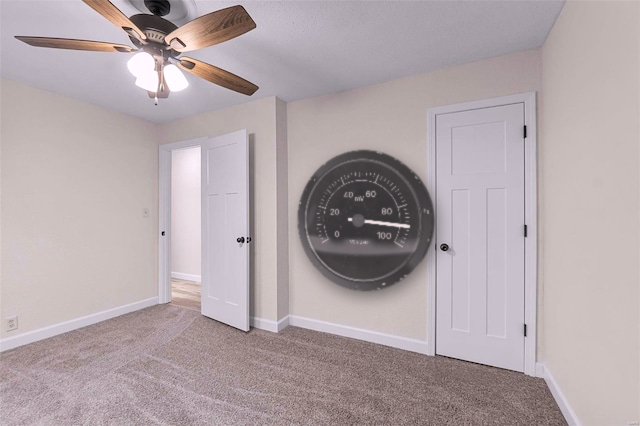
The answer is 90 mV
